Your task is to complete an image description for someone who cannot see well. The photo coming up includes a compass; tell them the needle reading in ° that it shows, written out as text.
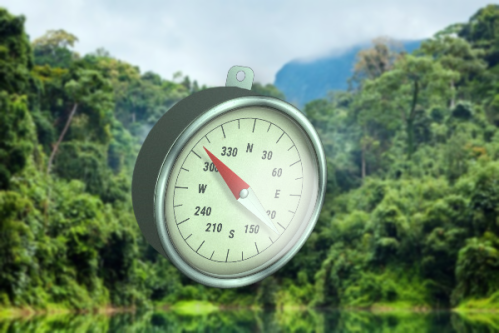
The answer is 307.5 °
